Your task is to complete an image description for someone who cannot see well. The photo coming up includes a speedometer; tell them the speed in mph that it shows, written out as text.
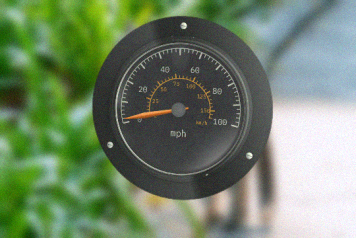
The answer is 2 mph
